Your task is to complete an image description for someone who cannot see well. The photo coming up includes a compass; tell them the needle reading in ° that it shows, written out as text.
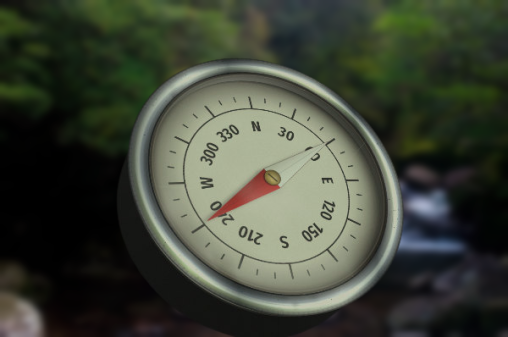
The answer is 240 °
